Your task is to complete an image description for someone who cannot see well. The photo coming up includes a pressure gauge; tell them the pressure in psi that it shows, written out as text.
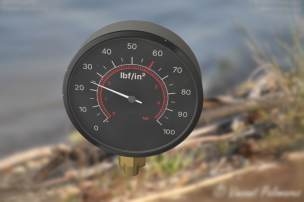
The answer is 25 psi
